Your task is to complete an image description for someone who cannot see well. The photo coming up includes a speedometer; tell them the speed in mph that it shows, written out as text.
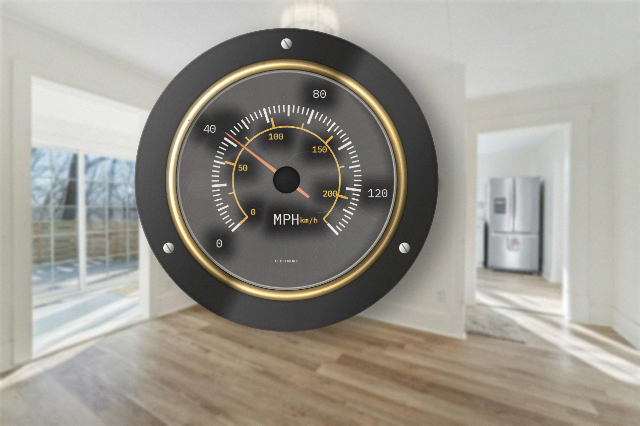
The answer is 42 mph
